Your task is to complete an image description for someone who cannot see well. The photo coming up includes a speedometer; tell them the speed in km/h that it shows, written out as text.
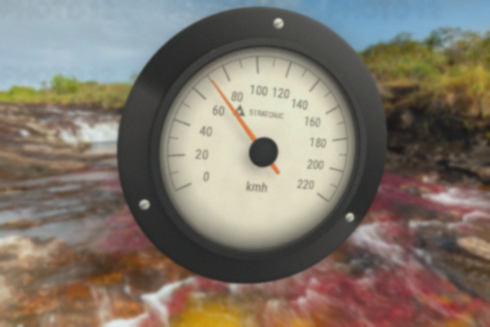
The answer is 70 km/h
